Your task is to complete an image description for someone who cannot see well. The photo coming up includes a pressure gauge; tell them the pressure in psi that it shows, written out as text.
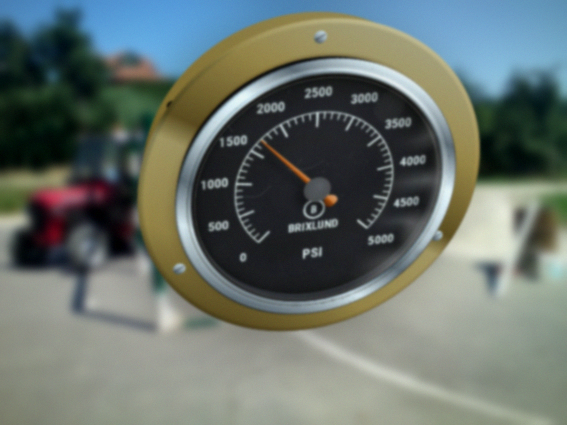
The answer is 1700 psi
